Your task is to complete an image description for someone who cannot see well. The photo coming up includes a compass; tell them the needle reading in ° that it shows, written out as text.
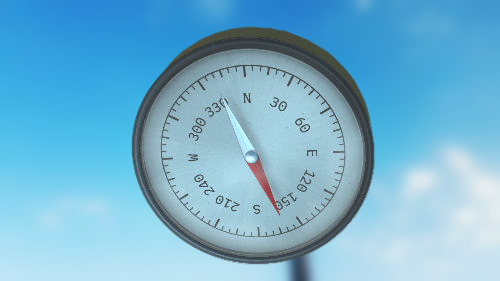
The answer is 160 °
